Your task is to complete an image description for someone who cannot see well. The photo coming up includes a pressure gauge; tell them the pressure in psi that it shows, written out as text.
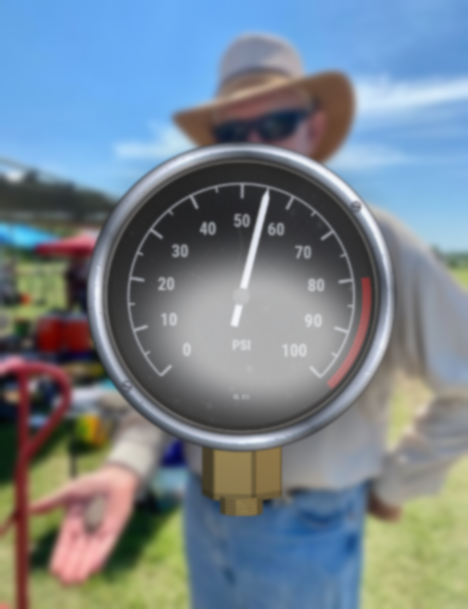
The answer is 55 psi
